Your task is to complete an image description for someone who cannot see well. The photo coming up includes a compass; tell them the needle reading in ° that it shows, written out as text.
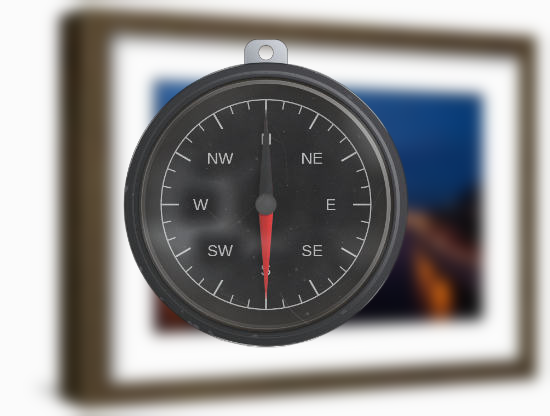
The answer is 180 °
